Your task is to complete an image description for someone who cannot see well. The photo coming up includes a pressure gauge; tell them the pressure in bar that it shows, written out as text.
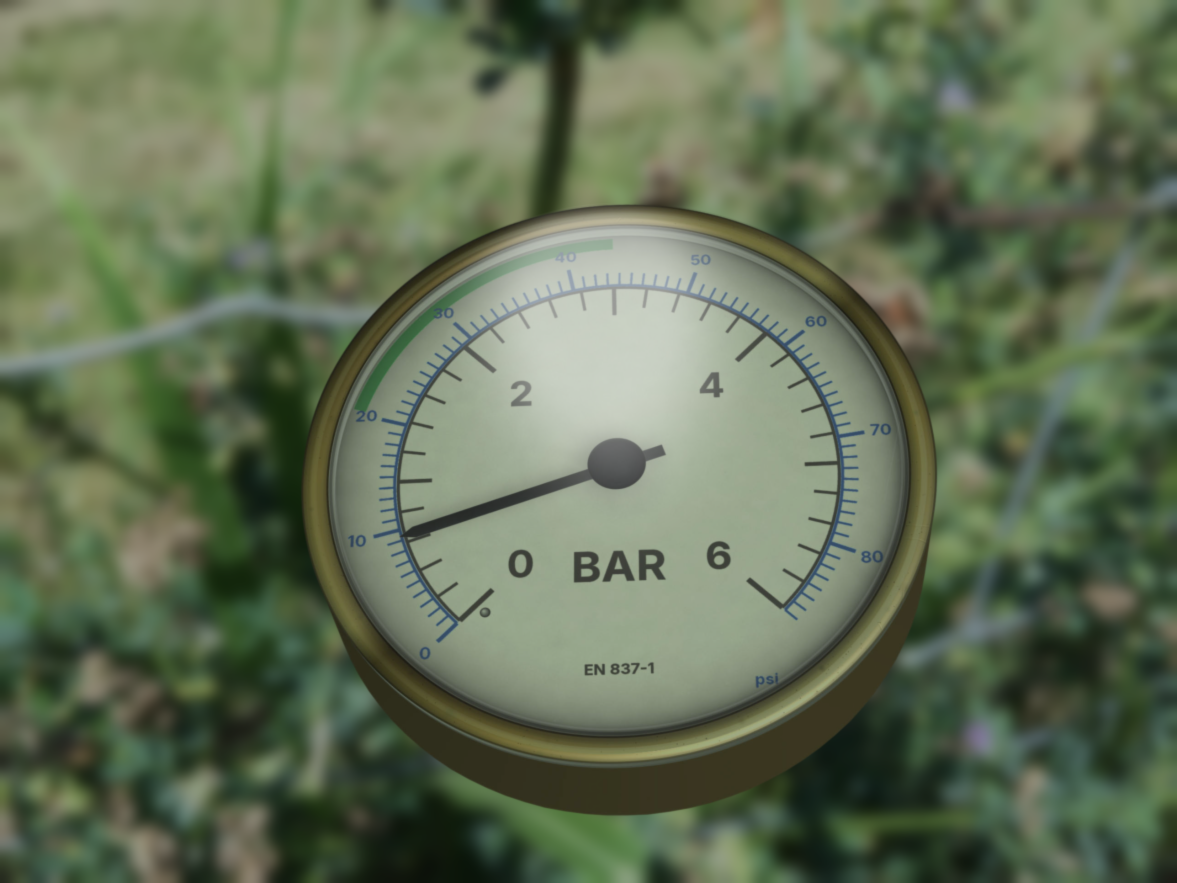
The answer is 0.6 bar
